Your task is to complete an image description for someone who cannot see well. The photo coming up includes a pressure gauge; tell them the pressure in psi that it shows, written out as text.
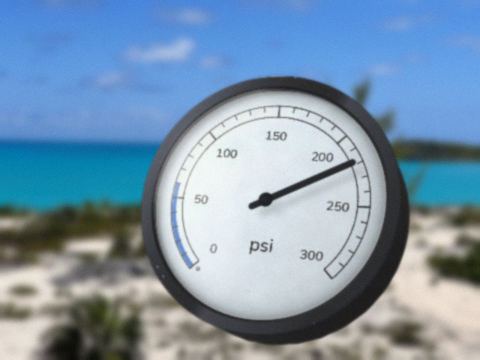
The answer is 220 psi
